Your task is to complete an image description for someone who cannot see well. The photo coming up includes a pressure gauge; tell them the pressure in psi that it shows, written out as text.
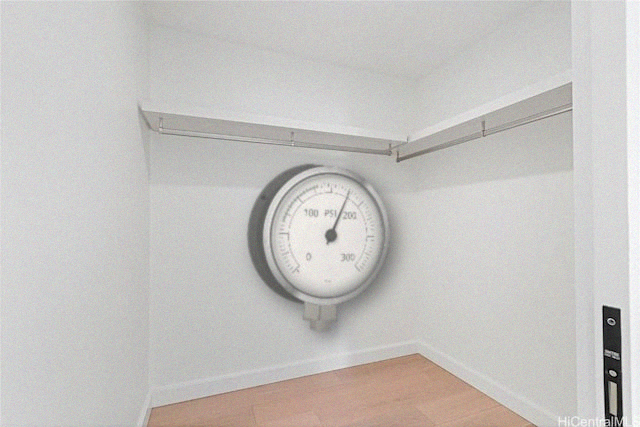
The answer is 175 psi
